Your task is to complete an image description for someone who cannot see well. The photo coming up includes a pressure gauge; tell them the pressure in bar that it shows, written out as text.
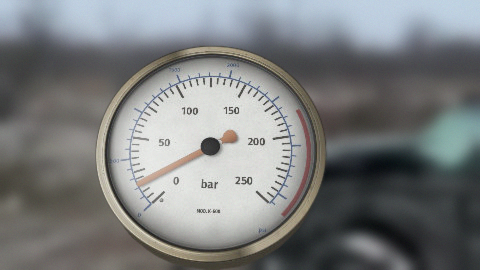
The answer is 15 bar
